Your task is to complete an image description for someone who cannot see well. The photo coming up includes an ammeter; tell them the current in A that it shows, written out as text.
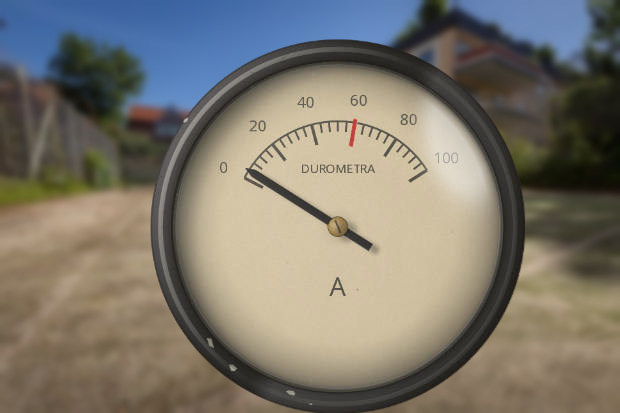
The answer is 4 A
